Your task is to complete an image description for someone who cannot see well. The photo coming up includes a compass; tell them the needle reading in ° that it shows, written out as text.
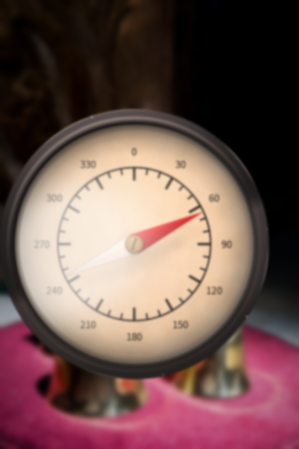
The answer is 65 °
